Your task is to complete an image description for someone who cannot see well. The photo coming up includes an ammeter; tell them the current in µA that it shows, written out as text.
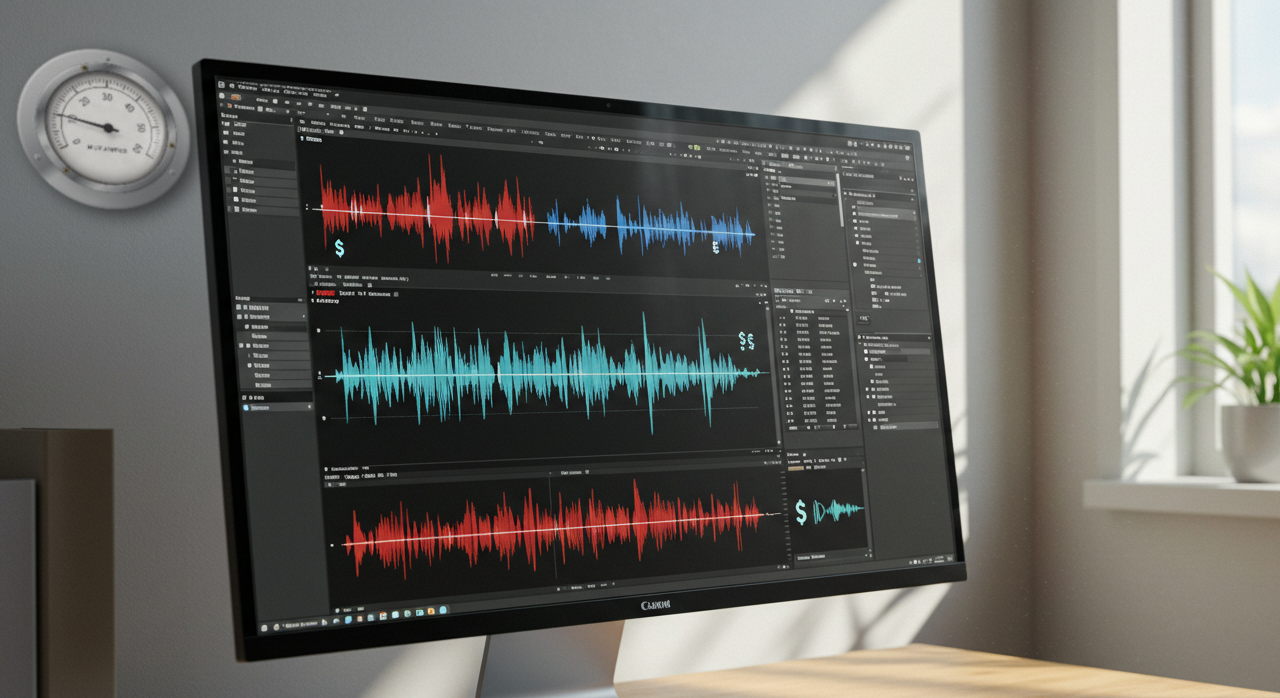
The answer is 10 µA
